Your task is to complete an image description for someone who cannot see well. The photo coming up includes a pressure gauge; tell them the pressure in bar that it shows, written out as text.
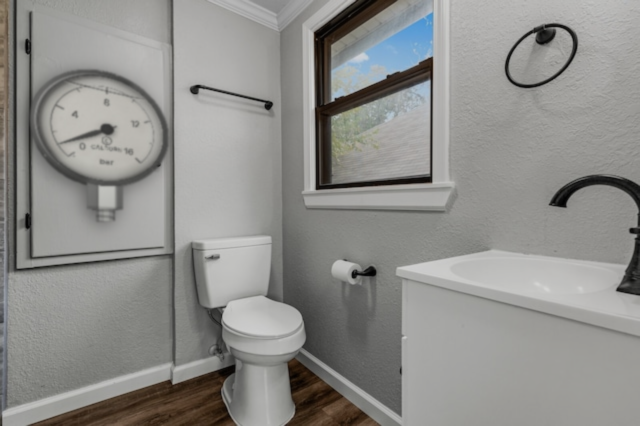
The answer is 1 bar
